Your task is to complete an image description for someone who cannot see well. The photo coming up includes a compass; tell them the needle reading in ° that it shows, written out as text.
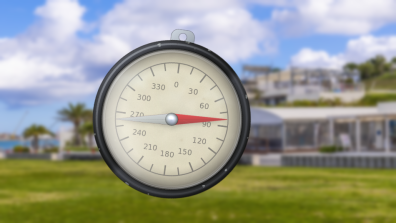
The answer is 82.5 °
